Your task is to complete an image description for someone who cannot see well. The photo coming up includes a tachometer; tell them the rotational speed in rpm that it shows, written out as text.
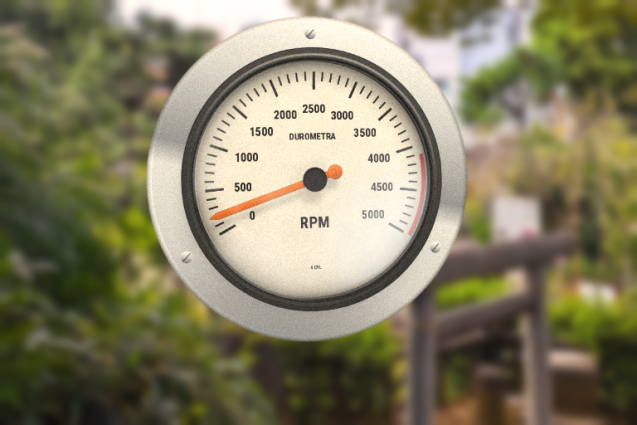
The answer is 200 rpm
